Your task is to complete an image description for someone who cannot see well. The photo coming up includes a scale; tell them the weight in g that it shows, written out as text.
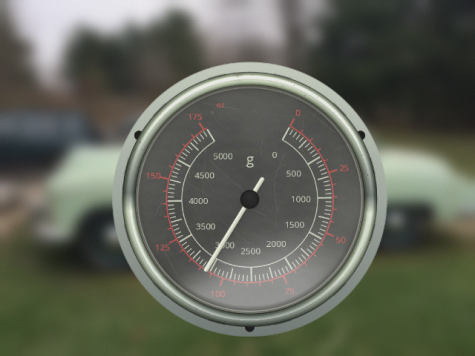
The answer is 3050 g
